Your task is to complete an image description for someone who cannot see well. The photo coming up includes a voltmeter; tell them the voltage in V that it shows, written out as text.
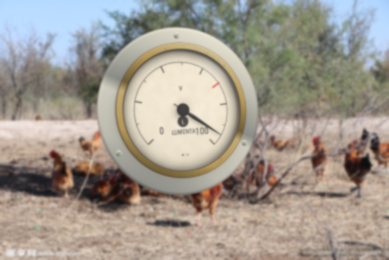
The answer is 95 V
